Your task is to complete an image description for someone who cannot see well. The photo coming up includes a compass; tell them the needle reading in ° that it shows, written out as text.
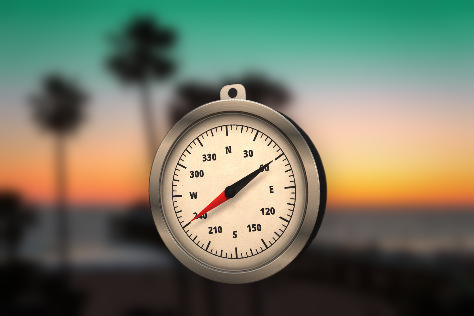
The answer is 240 °
